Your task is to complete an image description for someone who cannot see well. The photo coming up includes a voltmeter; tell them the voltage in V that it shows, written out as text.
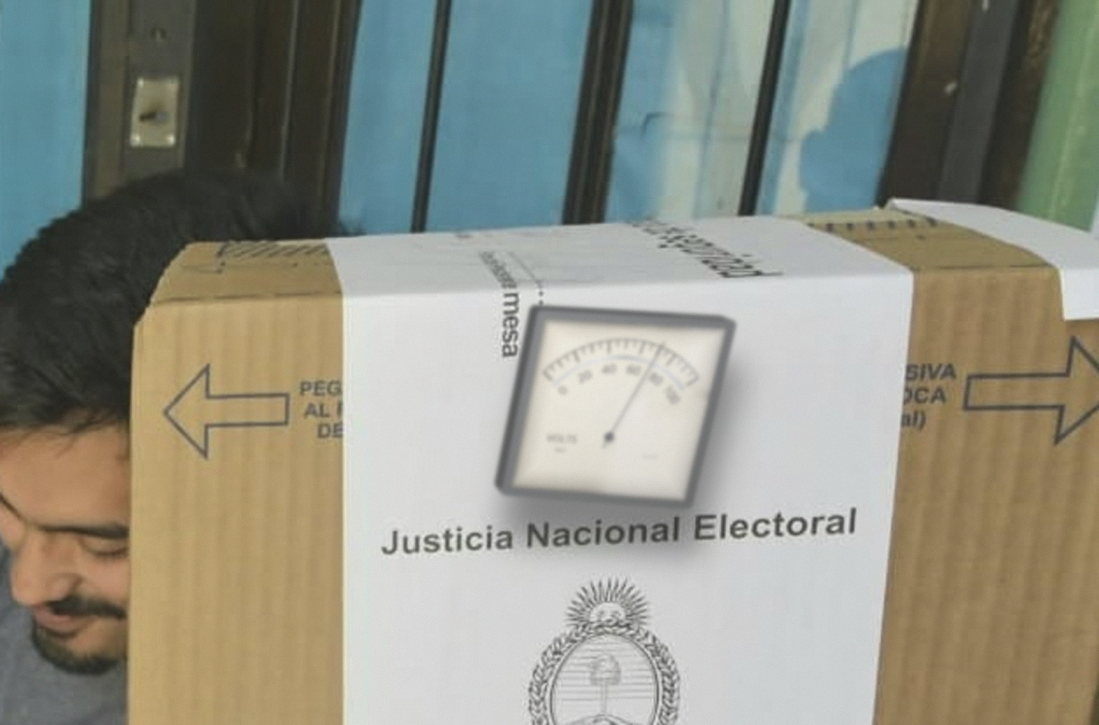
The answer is 70 V
